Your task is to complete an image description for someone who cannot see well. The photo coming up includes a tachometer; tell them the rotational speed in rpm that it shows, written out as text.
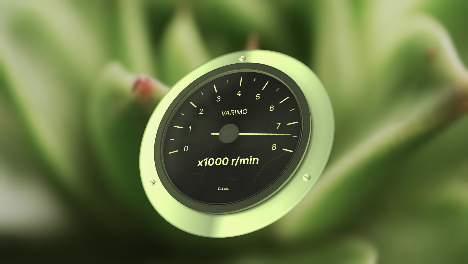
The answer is 7500 rpm
